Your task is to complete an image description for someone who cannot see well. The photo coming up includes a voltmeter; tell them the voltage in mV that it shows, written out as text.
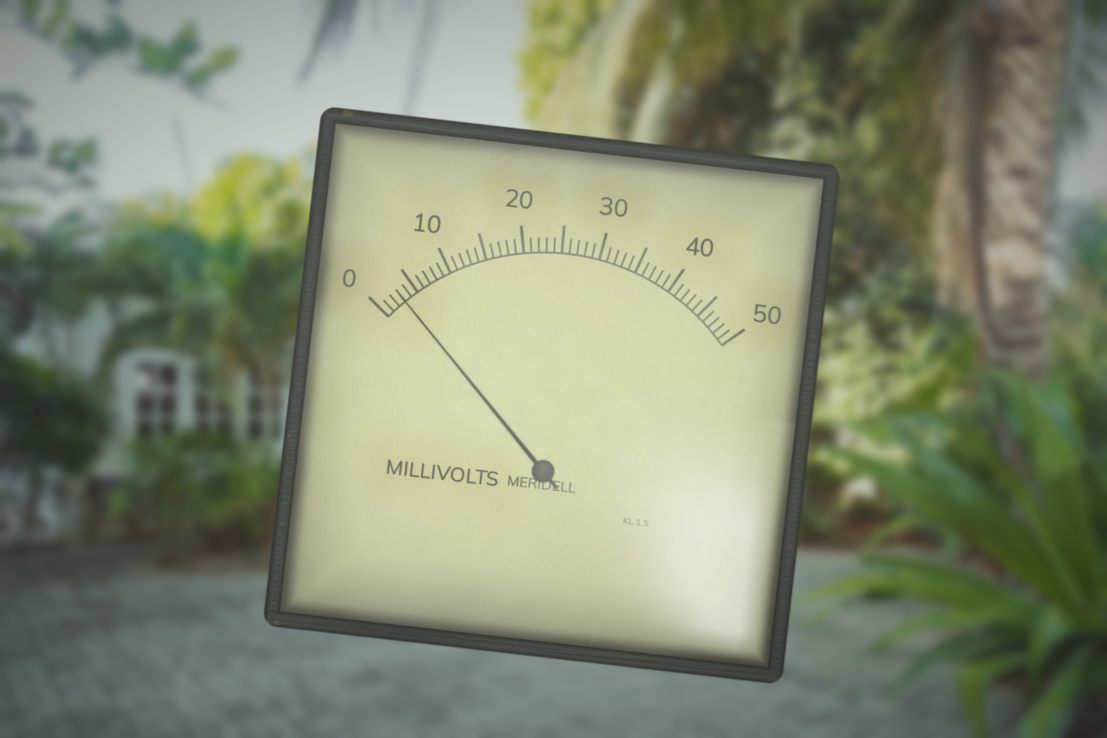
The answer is 3 mV
